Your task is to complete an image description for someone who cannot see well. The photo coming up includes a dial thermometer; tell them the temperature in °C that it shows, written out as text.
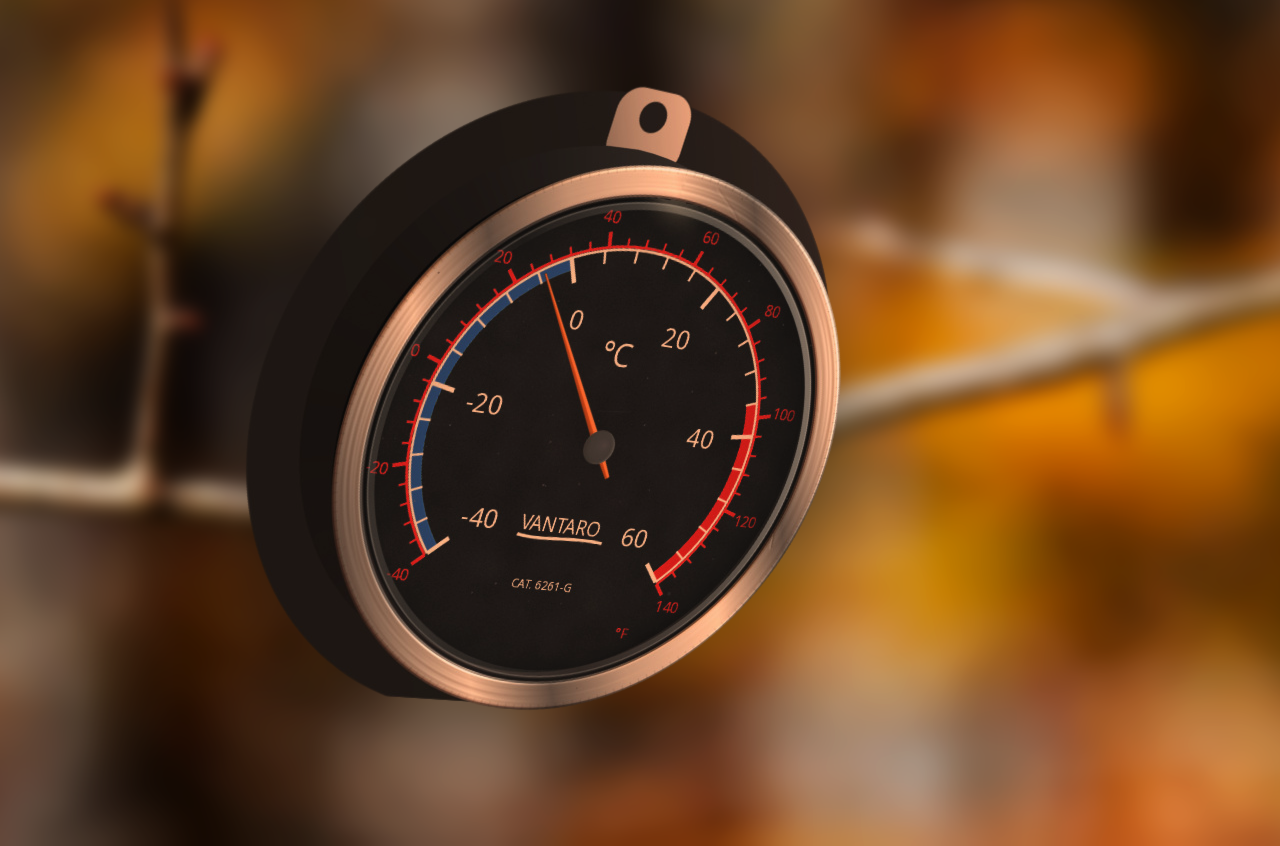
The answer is -4 °C
